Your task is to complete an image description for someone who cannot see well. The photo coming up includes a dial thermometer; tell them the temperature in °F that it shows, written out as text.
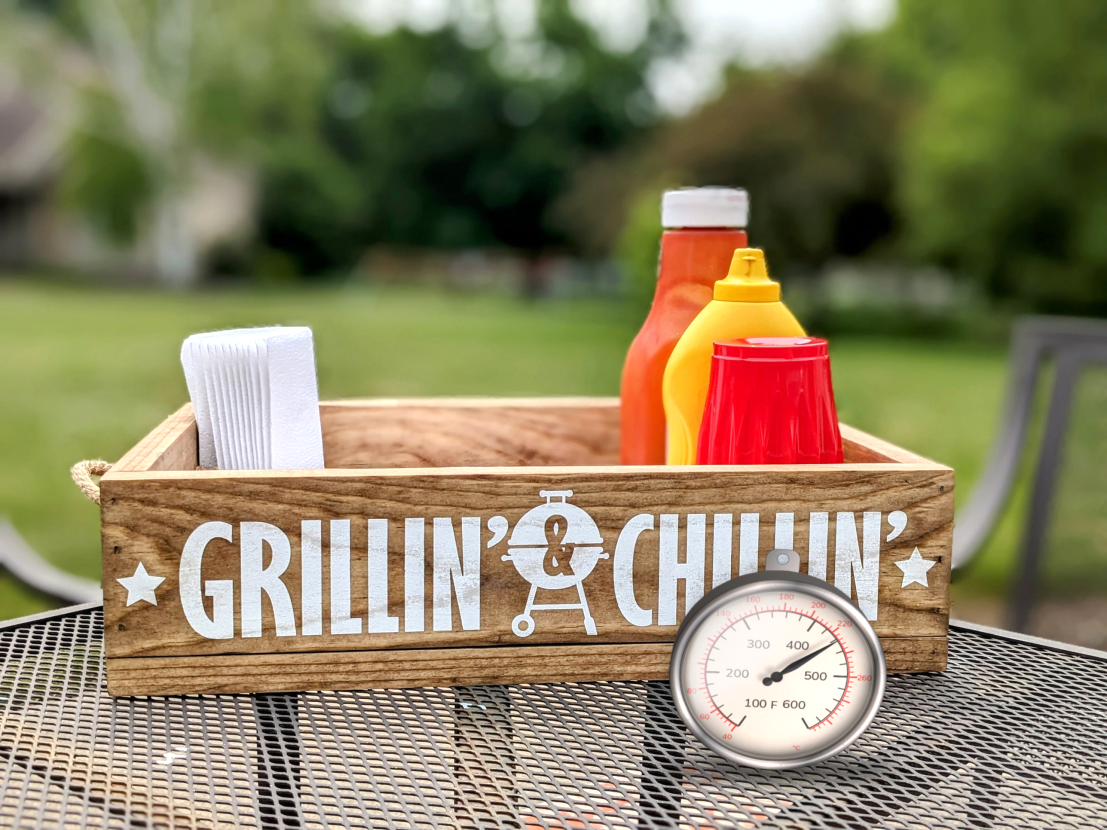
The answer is 440 °F
